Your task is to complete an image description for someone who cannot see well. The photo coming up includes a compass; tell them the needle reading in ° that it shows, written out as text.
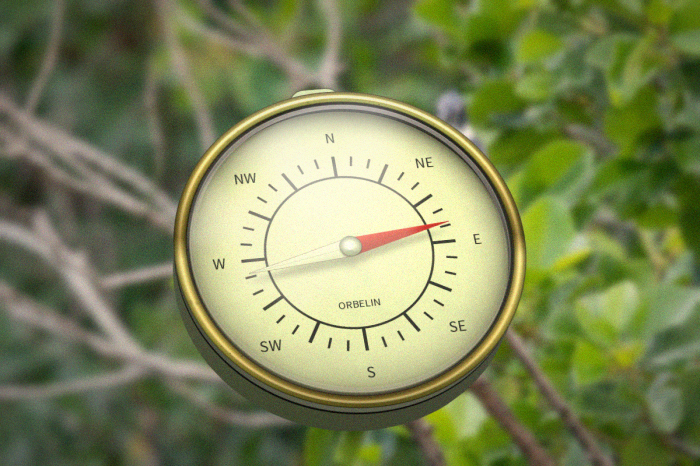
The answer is 80 °
